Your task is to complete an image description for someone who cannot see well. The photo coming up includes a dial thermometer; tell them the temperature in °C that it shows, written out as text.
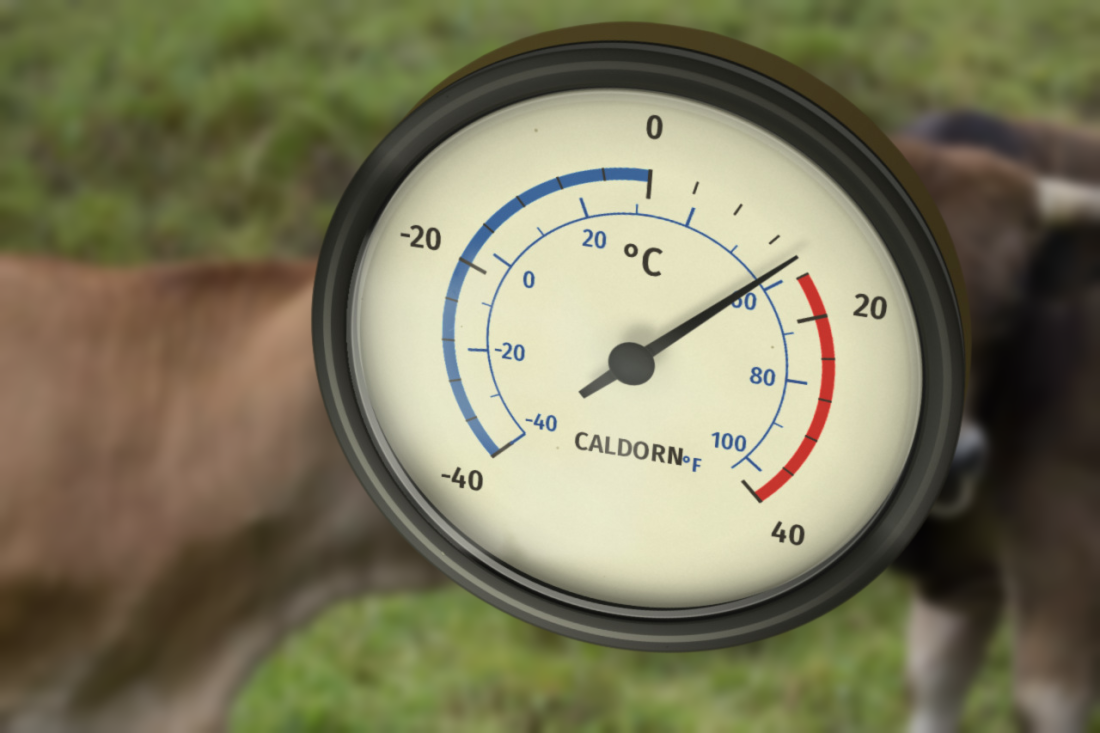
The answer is 14 °C
